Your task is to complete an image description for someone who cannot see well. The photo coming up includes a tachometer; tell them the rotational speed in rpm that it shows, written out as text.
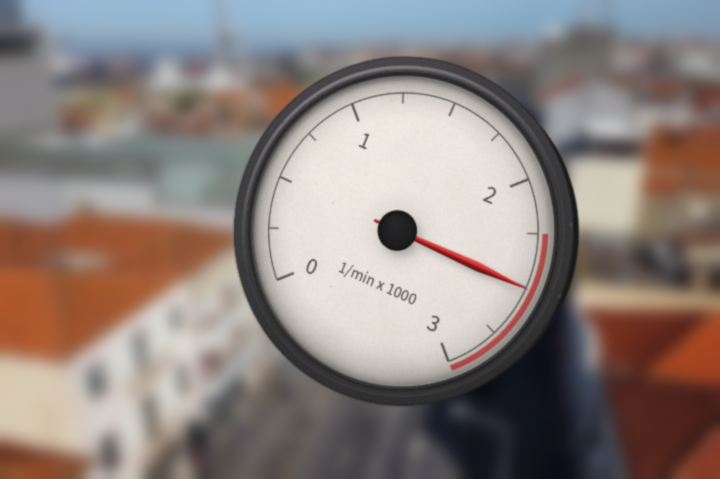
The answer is 2500 rpm
